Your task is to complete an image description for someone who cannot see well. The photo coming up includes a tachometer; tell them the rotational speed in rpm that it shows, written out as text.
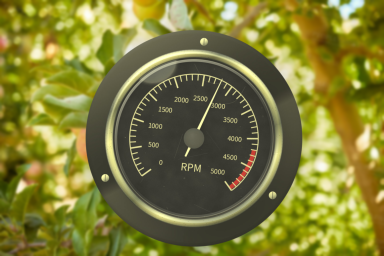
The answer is 2800 rpm
